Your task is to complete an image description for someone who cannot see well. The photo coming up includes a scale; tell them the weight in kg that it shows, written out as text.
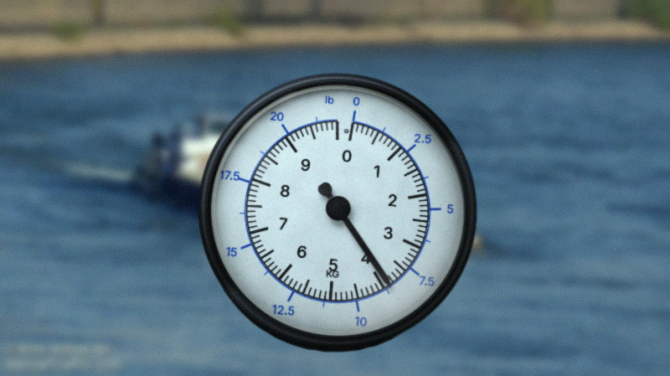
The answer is 3.9 kg
